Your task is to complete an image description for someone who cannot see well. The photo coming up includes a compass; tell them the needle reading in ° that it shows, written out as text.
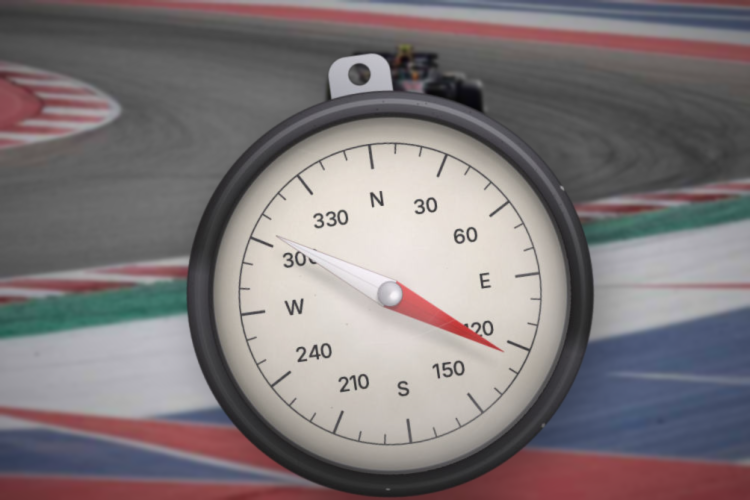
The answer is 125 °
